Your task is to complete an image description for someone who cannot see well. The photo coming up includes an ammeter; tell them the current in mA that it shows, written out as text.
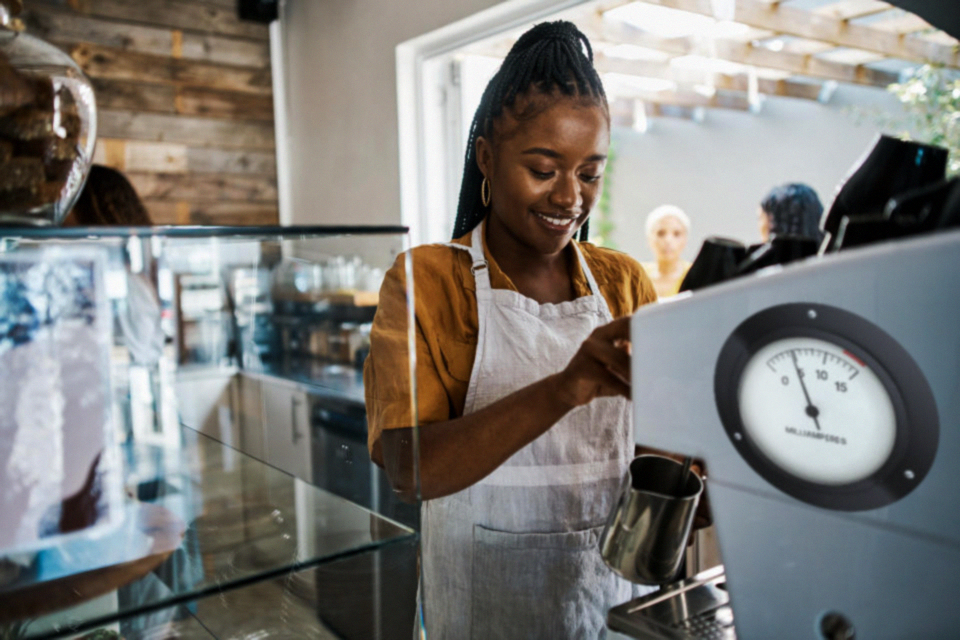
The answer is 5 mA
